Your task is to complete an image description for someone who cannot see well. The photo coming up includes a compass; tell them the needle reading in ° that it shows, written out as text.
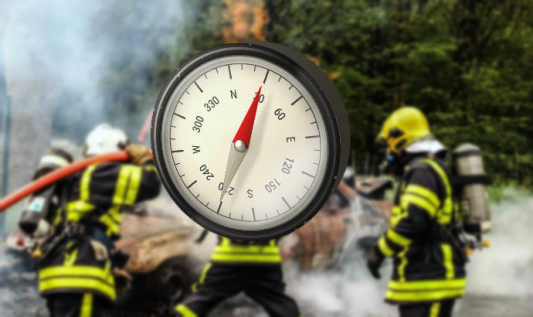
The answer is 30 °
